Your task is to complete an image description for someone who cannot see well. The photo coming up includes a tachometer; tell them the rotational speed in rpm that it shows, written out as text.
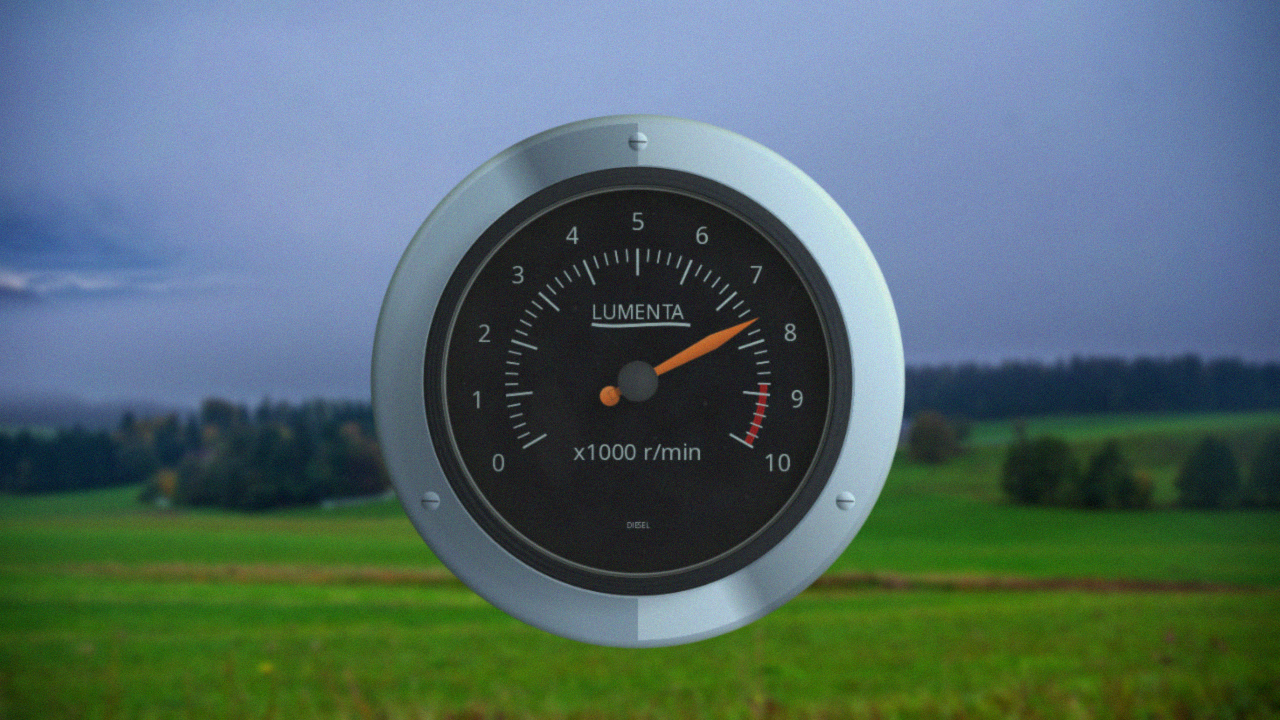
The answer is 7600 rpm
